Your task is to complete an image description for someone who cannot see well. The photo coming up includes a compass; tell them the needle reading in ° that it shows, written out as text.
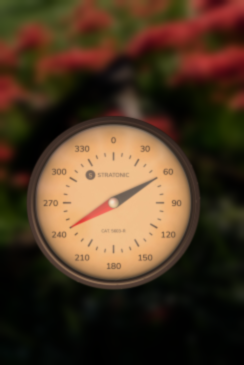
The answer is 240 °
